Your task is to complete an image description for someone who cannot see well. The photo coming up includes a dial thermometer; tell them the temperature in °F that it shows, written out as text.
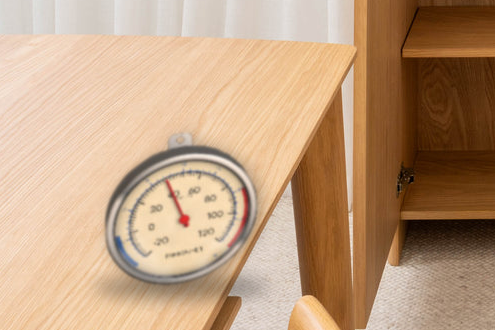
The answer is 40 °F
